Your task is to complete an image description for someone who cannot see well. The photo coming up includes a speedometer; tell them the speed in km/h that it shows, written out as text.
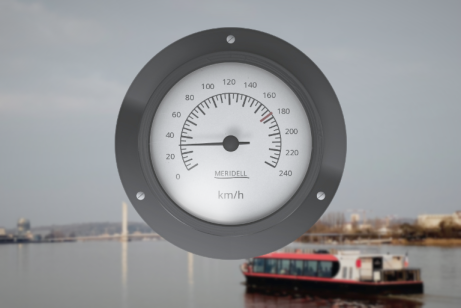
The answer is 30 km/h
